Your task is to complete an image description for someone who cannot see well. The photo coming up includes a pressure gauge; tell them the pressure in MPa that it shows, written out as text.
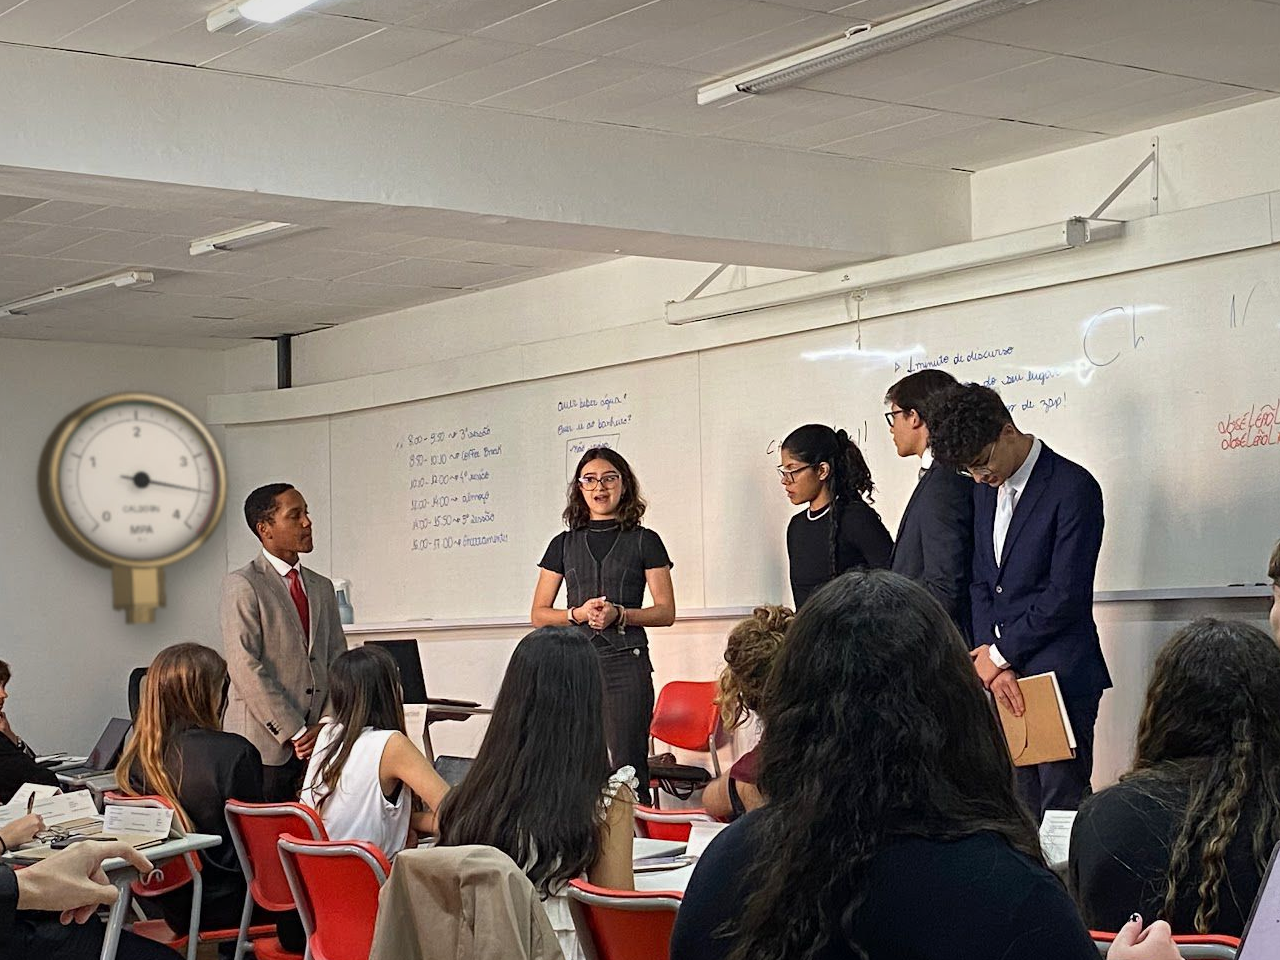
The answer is 3.5 MPa
